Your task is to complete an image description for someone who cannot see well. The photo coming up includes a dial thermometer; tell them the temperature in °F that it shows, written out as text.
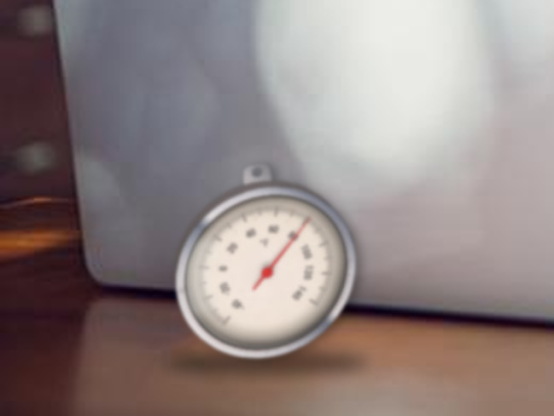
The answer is 80 °F
